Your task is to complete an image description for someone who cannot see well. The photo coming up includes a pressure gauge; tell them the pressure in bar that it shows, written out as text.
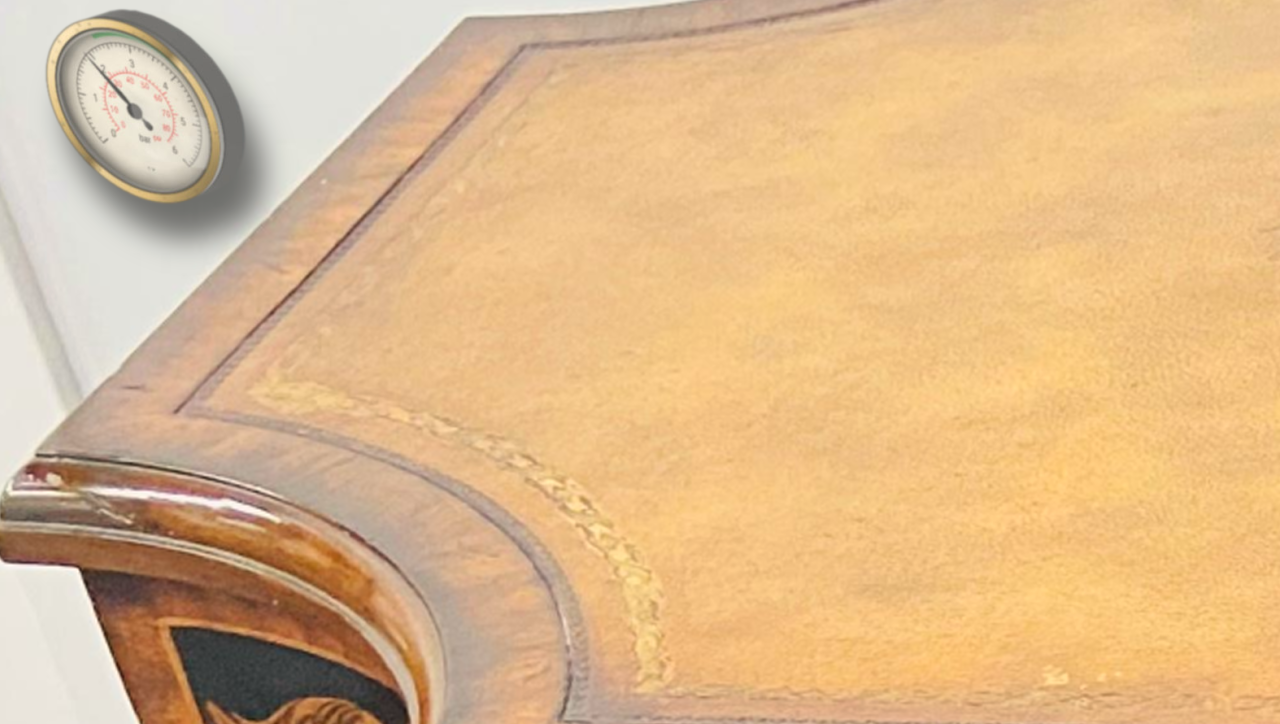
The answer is 2 bar
